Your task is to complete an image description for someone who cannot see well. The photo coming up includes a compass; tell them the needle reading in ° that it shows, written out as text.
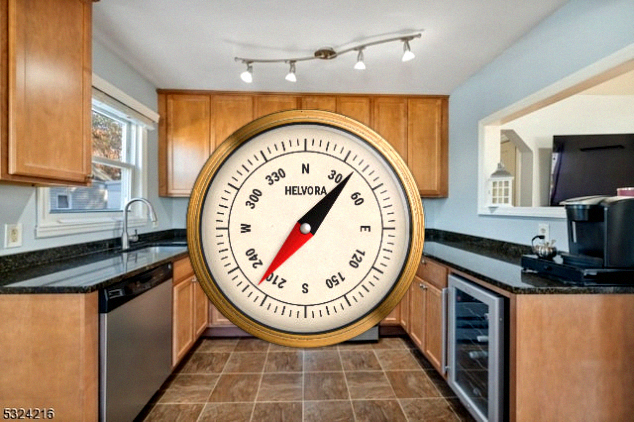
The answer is 220 °
